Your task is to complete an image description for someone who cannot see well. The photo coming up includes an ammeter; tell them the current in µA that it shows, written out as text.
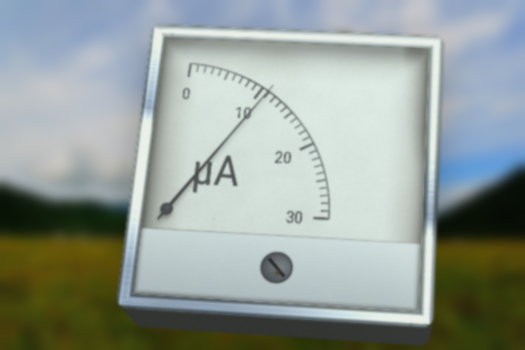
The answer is 11 µA
